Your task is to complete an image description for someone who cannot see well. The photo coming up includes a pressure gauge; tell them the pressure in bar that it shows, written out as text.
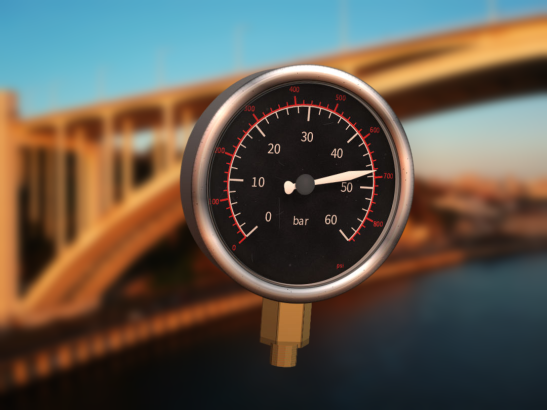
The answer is 47 bar
